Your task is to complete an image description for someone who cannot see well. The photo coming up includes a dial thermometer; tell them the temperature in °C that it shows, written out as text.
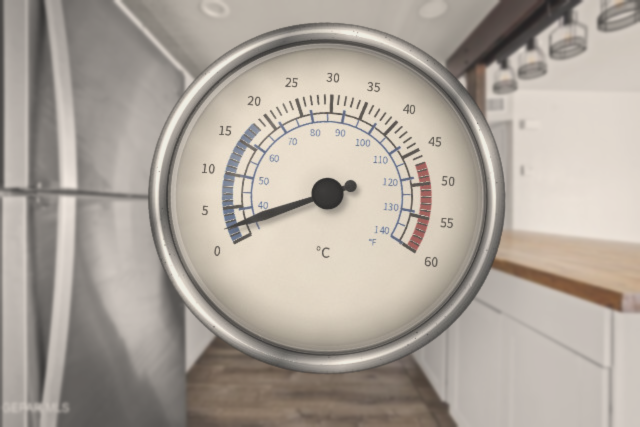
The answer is 2 °C
